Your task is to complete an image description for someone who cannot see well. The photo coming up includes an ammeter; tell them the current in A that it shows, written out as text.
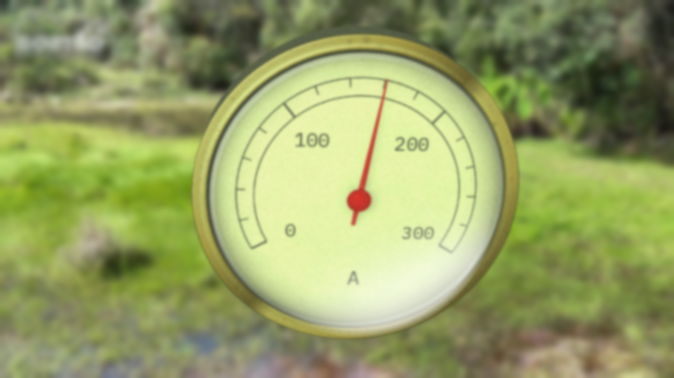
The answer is 160 A
